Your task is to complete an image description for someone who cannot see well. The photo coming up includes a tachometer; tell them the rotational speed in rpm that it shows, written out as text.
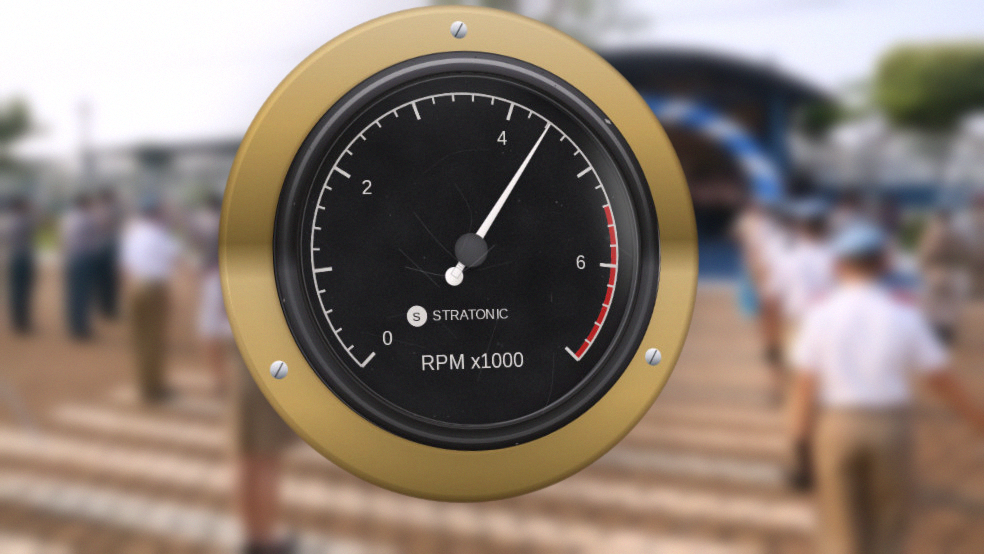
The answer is 4400 rpm
